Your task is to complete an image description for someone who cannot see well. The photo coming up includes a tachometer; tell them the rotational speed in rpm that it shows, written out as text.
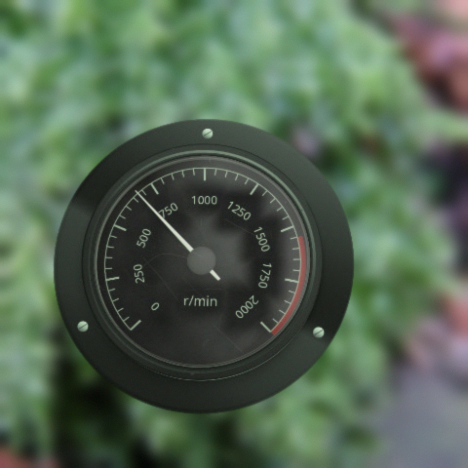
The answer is 675 rpm
